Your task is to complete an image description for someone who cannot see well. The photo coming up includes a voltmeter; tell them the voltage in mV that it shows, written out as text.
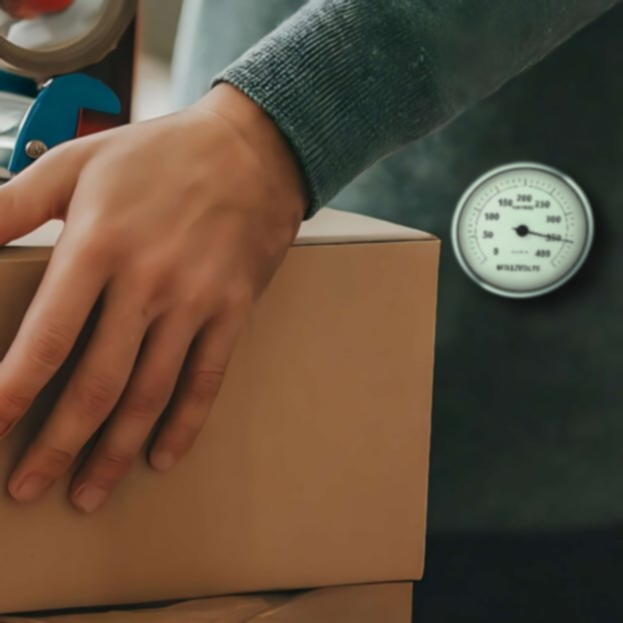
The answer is 350 mV
